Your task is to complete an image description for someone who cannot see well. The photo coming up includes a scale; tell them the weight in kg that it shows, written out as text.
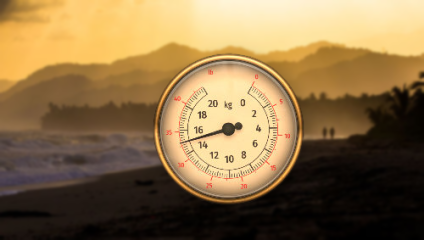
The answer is 15 kg
